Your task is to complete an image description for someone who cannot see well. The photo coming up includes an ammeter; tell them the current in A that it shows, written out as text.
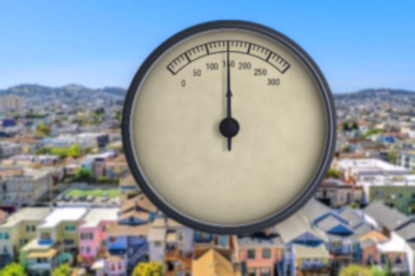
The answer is 150 A
